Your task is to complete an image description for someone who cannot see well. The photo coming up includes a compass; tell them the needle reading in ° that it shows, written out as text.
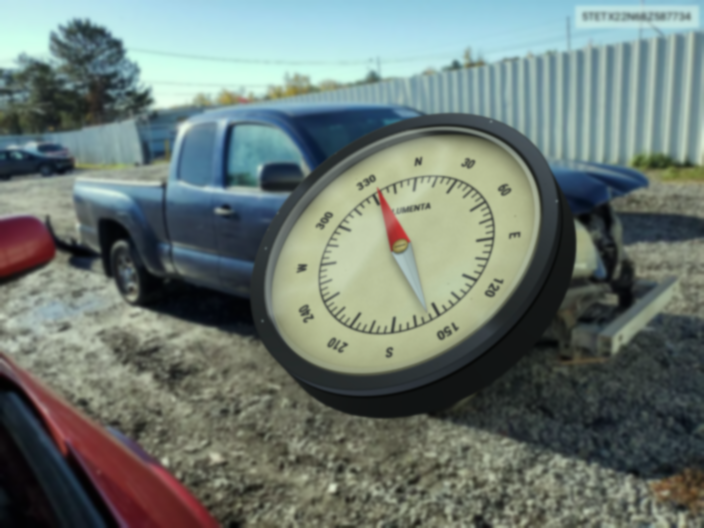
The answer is 335 °
